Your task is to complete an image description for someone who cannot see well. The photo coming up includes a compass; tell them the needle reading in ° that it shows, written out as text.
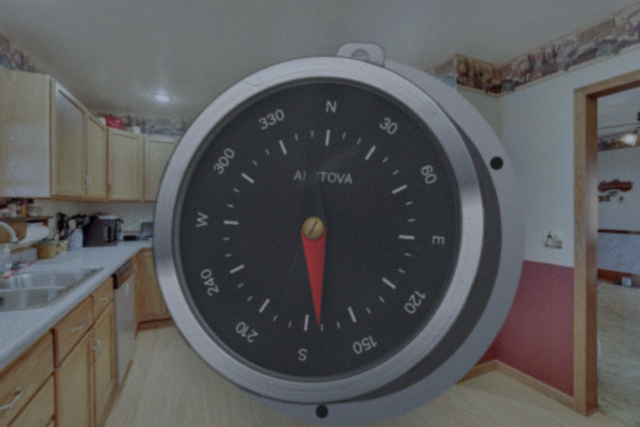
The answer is 170 °
